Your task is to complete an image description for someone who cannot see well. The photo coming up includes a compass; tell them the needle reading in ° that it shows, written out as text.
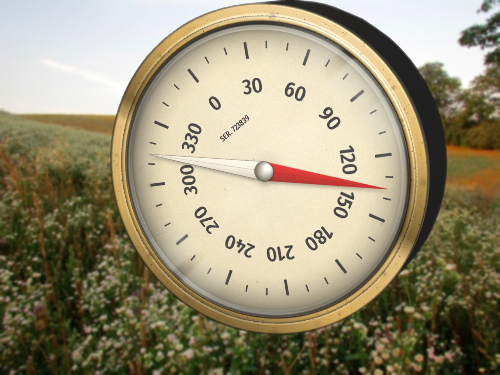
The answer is 135 °
